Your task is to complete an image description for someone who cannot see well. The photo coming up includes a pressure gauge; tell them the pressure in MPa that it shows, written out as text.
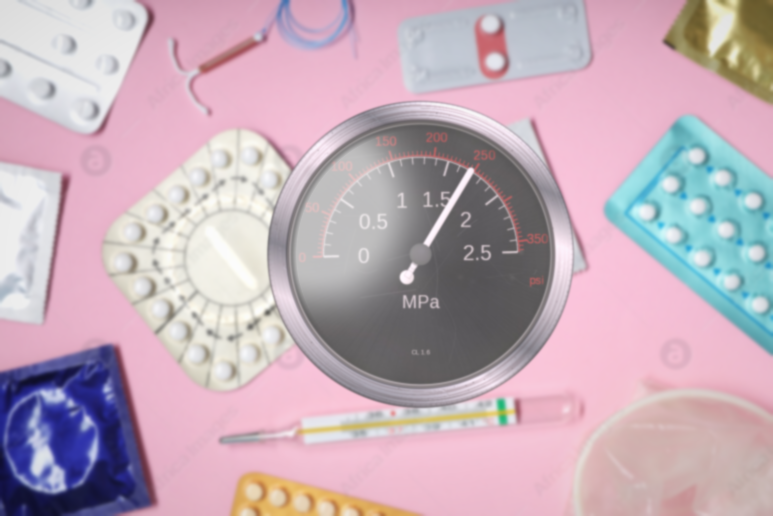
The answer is 1.7 MPa
